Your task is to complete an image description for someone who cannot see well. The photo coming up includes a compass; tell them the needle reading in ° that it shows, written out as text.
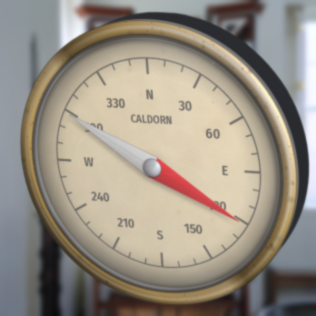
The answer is 120 °
